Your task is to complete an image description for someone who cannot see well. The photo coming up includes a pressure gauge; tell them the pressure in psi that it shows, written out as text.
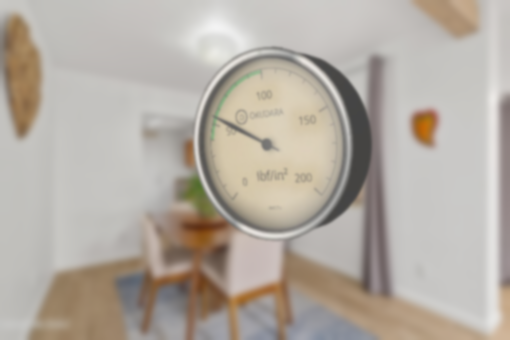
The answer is 55 psi
